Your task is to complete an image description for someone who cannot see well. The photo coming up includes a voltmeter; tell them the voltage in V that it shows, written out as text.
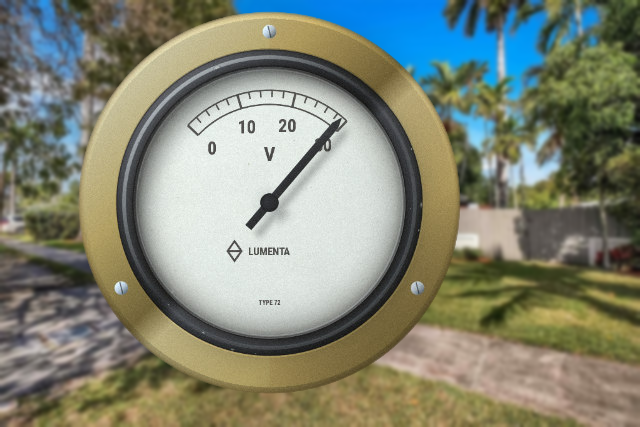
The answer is 29 V
